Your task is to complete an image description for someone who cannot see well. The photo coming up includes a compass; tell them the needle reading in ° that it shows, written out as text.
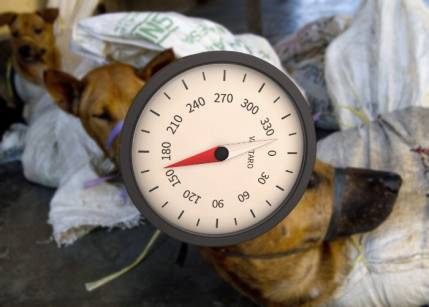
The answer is 165 °
